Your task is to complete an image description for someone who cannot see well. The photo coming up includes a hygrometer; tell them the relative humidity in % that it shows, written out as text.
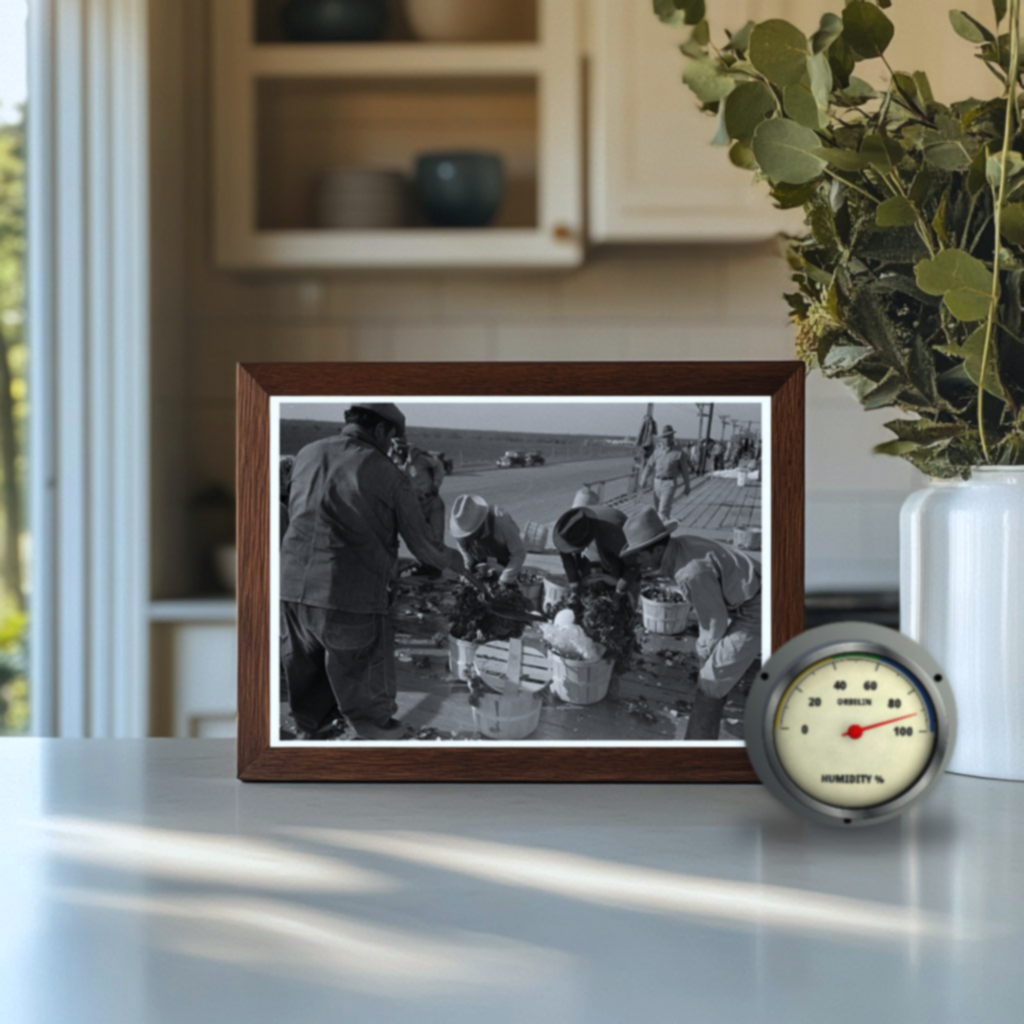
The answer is 90 %
